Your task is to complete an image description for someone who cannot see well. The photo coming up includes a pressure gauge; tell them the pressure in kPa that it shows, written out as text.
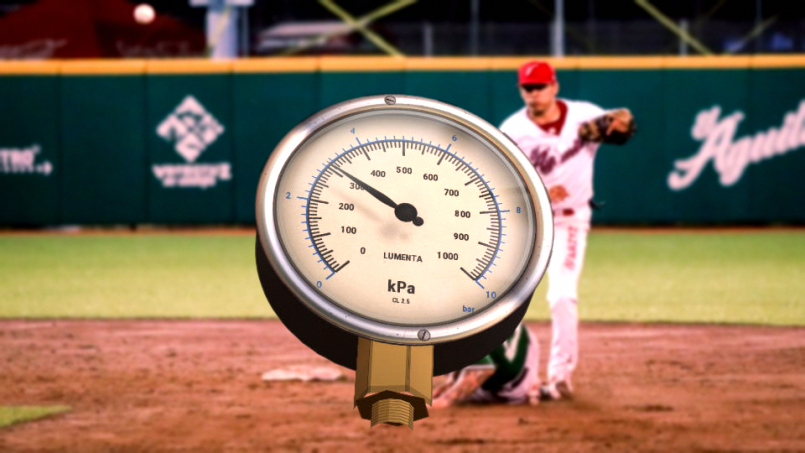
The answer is 300 kPa
